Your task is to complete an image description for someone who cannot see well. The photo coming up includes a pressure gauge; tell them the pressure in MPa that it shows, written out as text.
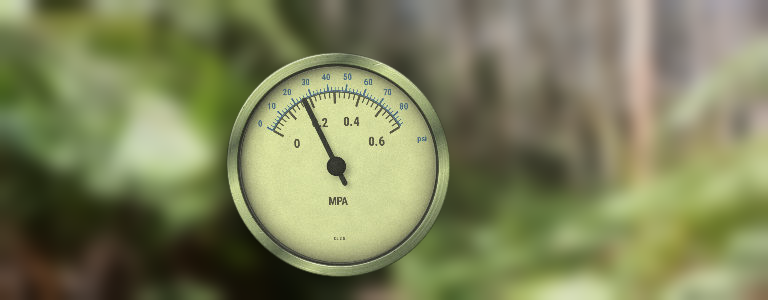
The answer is 0.18 MPa
